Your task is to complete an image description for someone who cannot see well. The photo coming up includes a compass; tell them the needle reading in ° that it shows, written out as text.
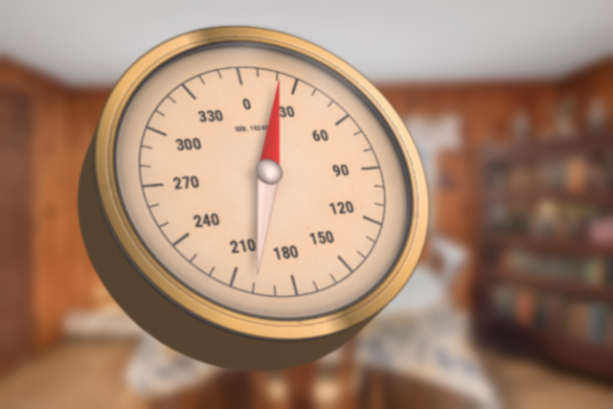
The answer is 20 °
